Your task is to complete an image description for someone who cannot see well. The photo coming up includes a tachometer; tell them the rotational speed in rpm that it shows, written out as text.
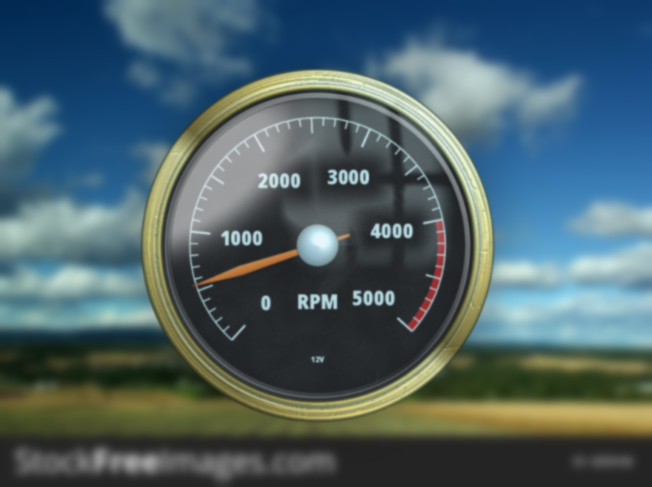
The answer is 550 rpm
